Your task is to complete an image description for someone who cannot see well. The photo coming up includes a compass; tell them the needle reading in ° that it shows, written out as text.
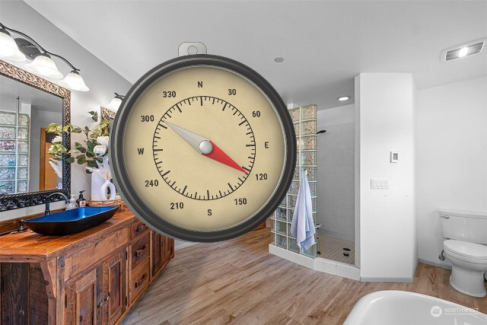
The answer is 125 °
